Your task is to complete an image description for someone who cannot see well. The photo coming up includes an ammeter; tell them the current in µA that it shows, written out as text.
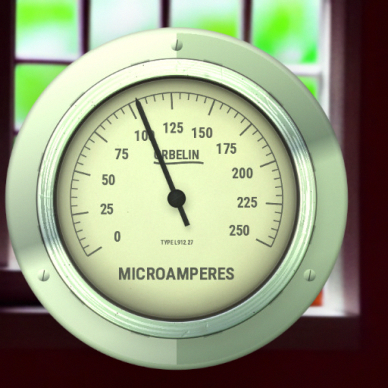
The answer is 105 µA
